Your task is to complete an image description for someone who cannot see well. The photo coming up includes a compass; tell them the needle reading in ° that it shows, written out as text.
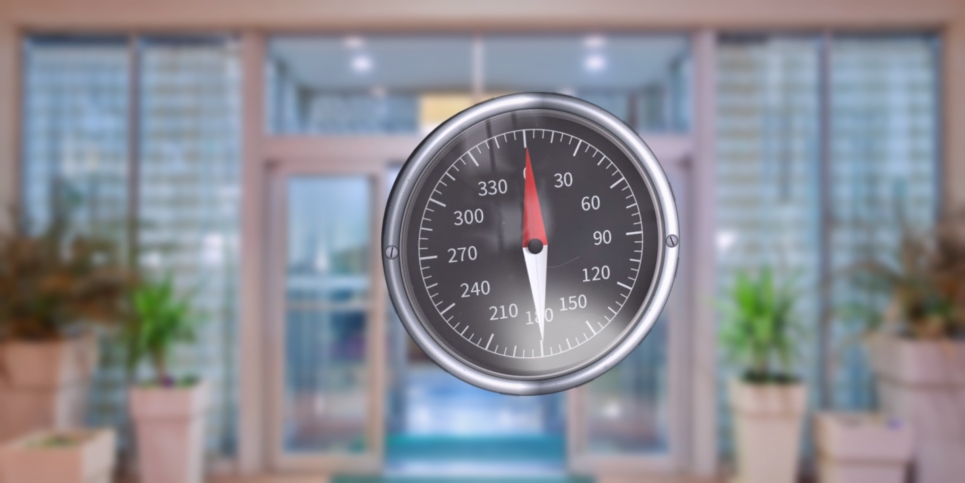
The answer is 0 °
